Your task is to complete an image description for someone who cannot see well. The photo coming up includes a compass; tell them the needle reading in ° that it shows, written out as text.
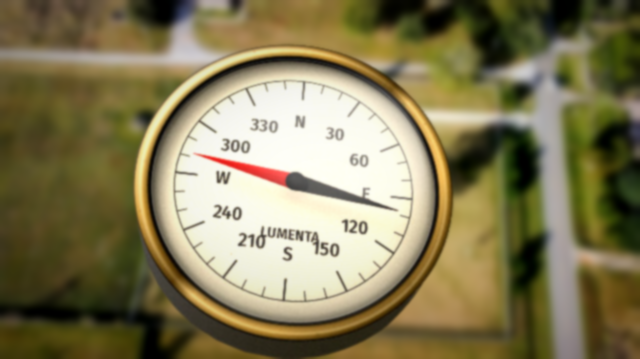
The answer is 280 °
